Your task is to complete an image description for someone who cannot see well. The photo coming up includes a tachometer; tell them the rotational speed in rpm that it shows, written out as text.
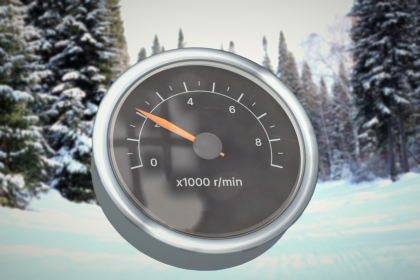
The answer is 2000 rpm
